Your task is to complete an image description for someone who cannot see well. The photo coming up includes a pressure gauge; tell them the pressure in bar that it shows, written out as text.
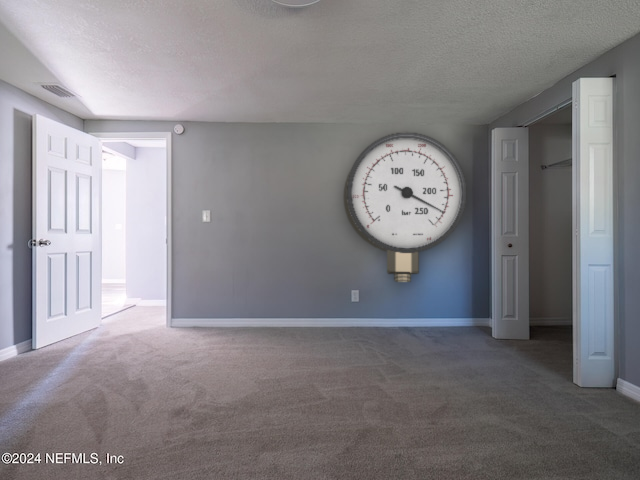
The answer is 230 bar
